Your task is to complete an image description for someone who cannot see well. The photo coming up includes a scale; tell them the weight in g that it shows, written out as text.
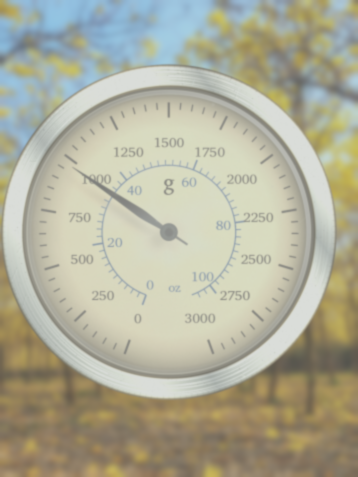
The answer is 975 g
